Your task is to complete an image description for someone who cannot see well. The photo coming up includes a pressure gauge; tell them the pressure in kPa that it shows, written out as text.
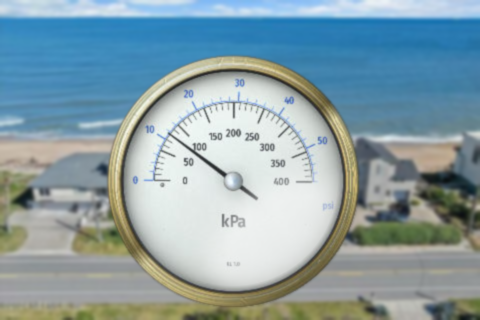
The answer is 80 kPa
